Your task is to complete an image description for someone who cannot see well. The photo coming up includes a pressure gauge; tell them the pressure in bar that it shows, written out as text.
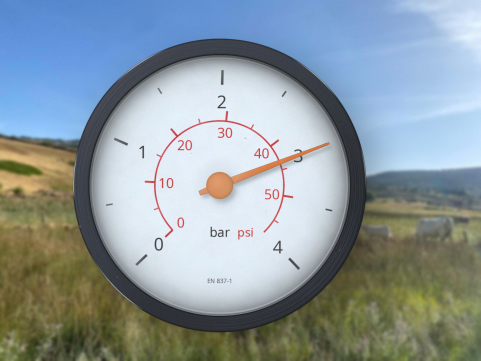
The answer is 3 bar
